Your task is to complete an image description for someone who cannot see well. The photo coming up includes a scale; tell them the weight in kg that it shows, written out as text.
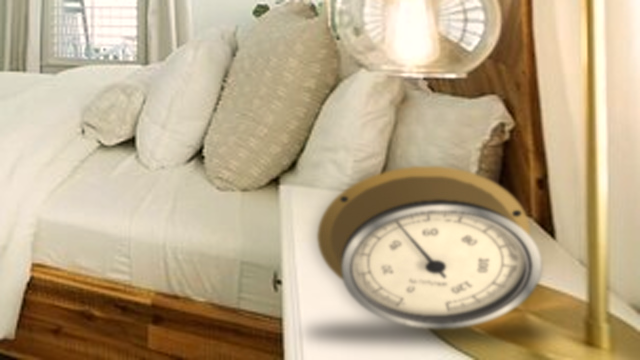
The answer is 50 kg
